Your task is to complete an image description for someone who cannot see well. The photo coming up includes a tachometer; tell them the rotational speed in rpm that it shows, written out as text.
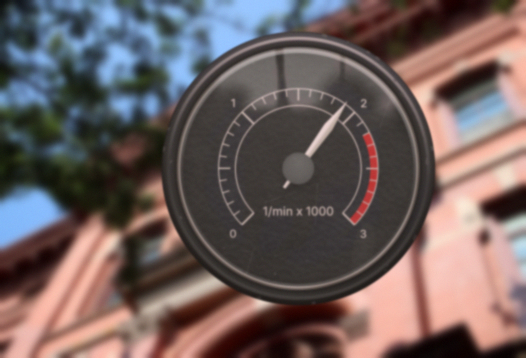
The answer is 1900 rpm
